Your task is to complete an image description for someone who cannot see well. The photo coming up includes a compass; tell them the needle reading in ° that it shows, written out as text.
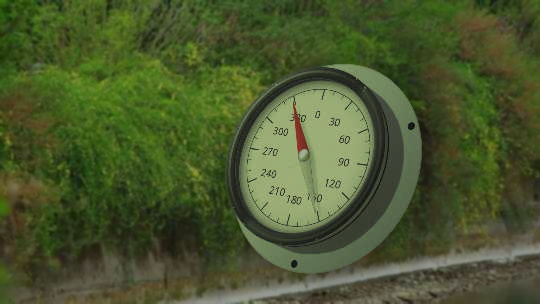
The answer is 330 °
